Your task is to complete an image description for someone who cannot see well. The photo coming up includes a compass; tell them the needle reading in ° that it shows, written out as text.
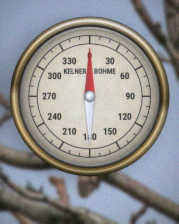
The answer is 0 °
